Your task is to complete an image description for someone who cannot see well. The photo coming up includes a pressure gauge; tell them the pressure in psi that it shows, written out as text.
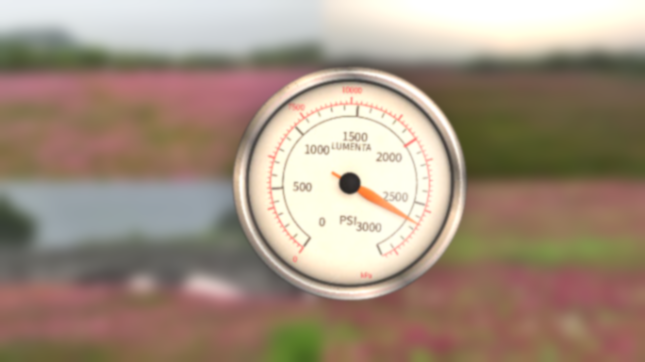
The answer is 2650 psi
